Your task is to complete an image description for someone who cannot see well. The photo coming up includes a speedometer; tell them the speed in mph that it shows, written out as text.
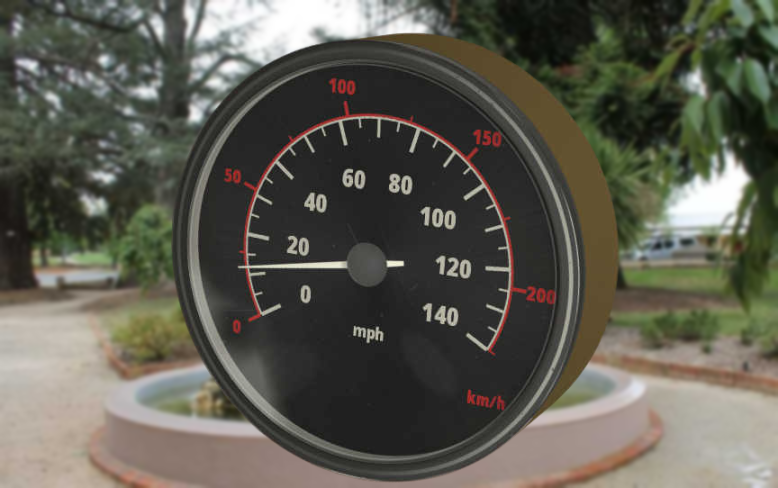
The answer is 12.5 mph
